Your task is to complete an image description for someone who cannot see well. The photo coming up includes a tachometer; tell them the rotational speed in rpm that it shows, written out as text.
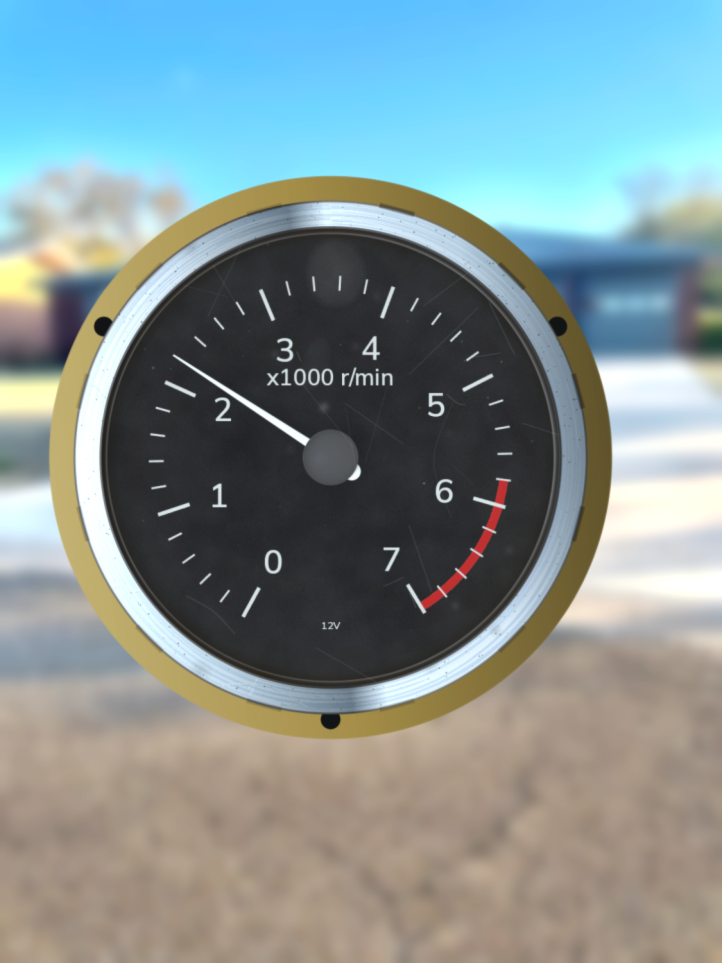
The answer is 2200 rpm
